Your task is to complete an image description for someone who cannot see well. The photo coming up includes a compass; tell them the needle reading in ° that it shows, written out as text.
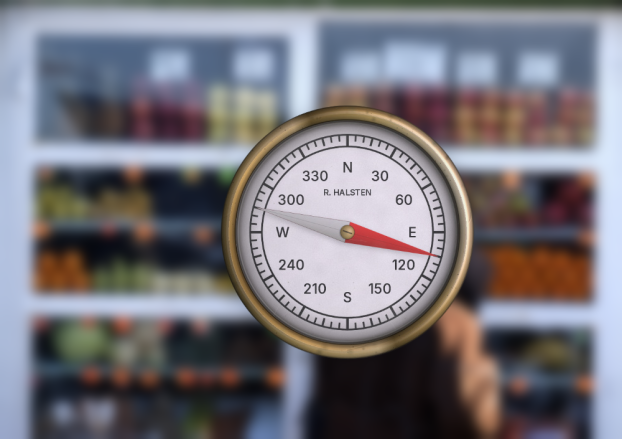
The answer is 105 °
